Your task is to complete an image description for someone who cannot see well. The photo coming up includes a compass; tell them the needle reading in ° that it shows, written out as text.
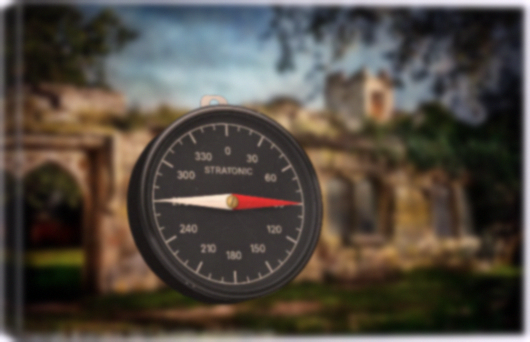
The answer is 90 °
